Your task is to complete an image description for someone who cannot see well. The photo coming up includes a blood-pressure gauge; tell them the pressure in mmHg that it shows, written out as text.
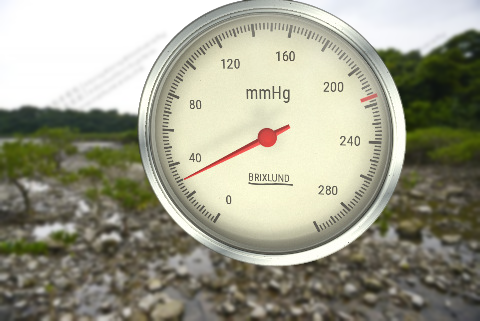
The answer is 30 mmHg
